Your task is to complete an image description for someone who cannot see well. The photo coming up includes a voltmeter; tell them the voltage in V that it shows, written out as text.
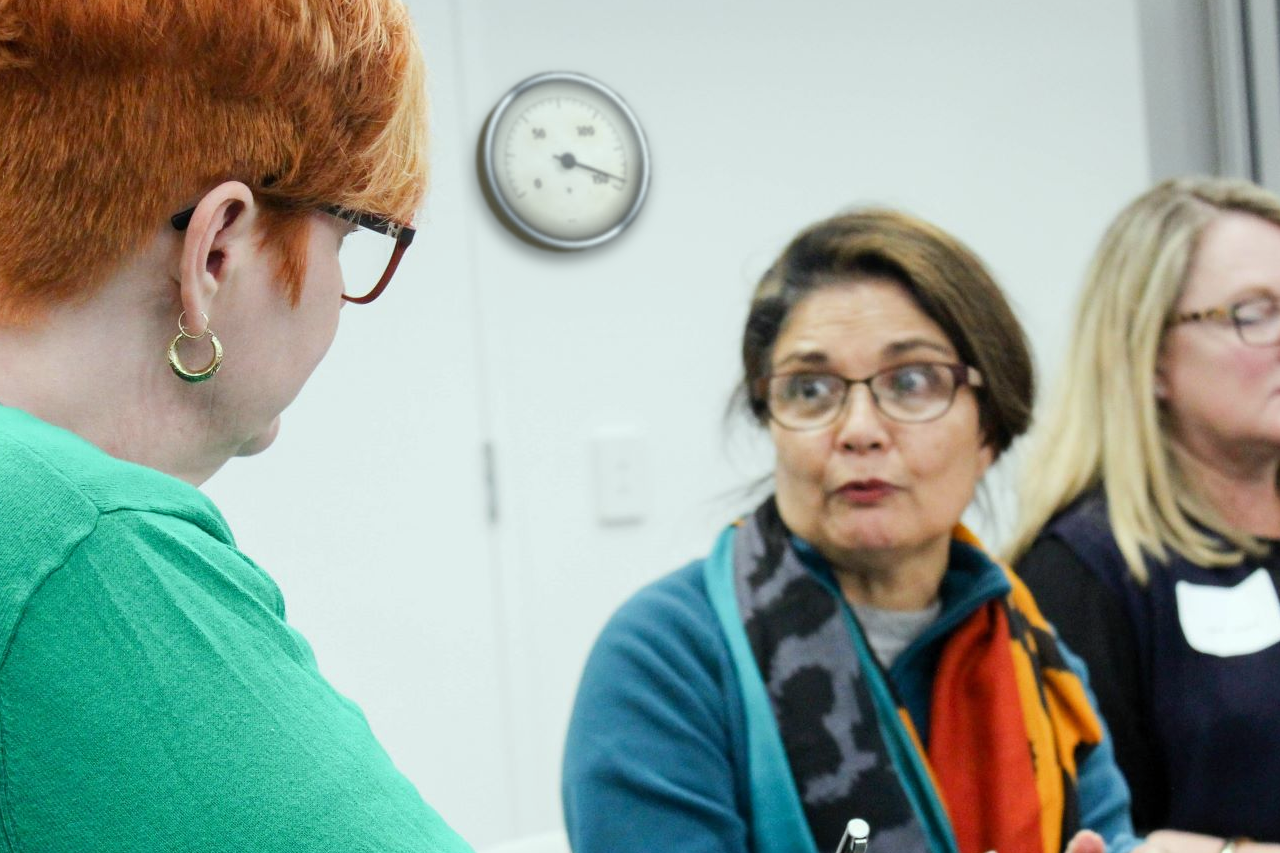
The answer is 145 V
